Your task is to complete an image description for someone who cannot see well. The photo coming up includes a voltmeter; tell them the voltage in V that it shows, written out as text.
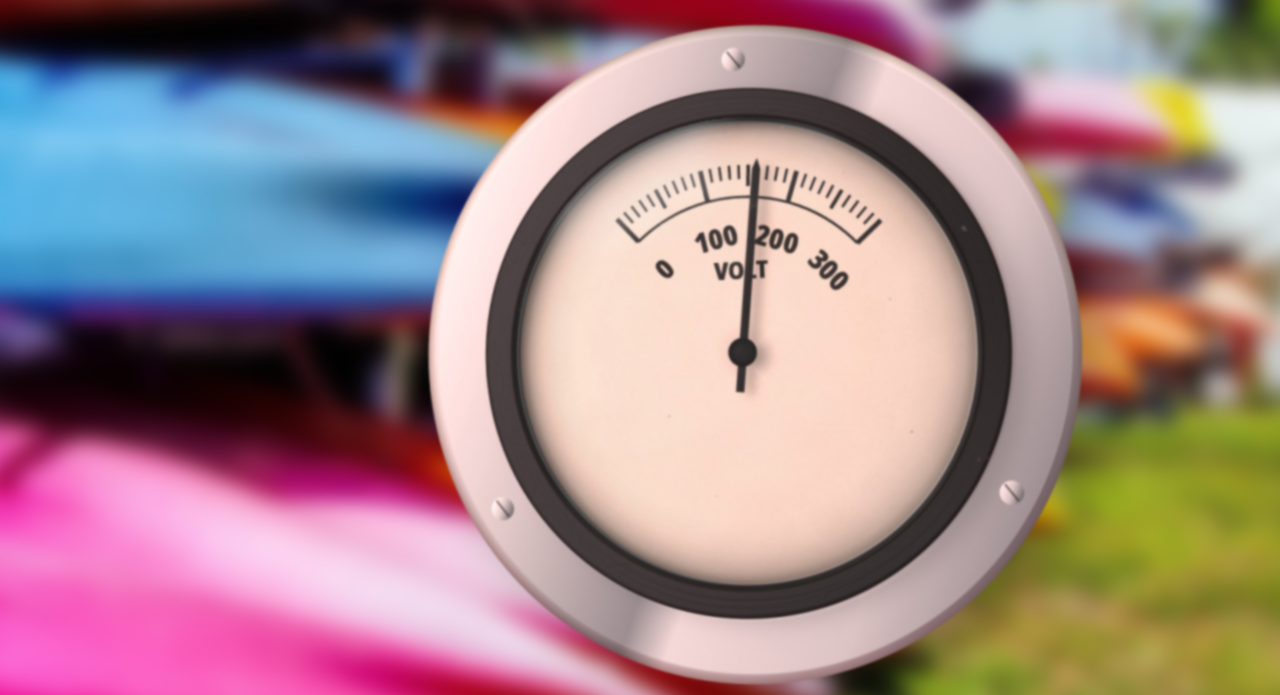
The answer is 160 V
